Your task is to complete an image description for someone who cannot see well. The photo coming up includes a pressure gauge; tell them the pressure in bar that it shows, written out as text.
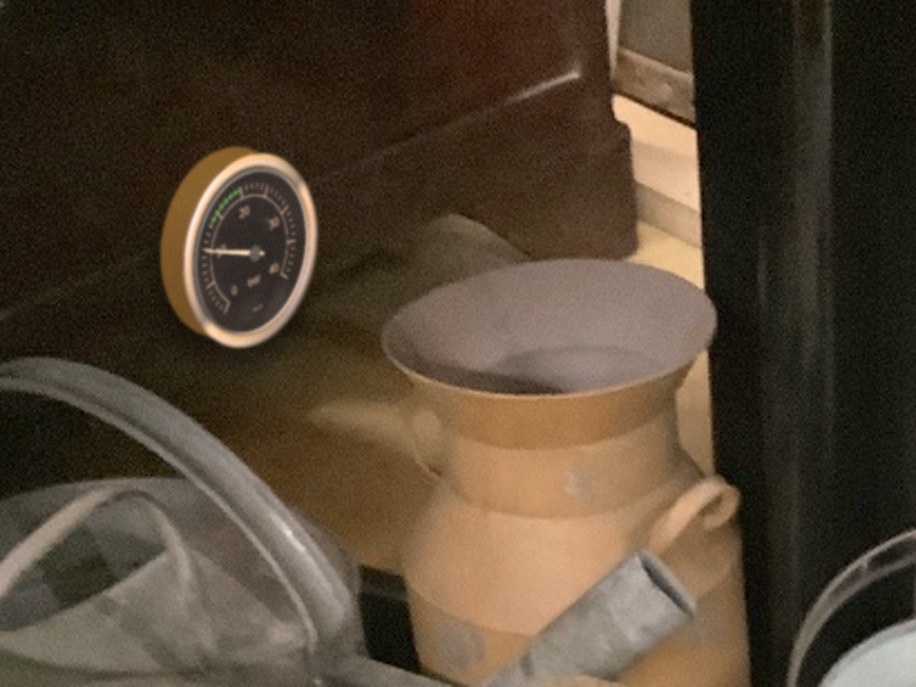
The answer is 10 bar
